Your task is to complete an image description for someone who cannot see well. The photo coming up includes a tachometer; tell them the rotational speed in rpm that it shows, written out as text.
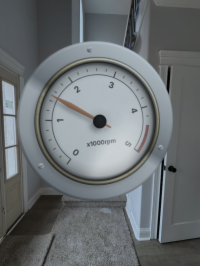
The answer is 1500 rpm
